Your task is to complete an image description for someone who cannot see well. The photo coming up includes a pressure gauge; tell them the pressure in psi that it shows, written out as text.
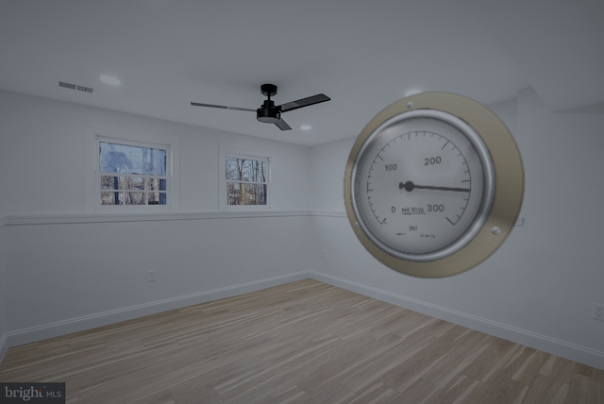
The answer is 260 psi
